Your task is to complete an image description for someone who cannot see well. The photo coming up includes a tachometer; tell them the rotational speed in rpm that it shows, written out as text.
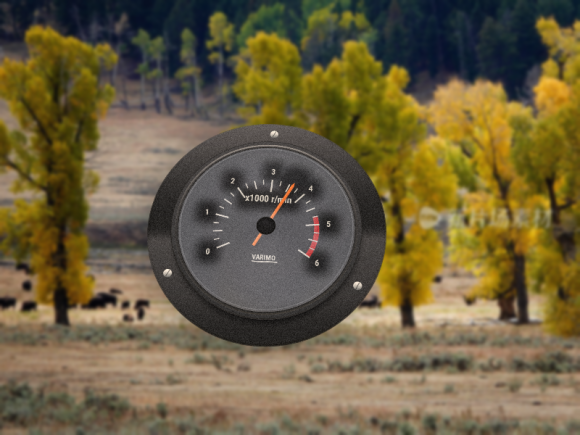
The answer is 3625 rpm
